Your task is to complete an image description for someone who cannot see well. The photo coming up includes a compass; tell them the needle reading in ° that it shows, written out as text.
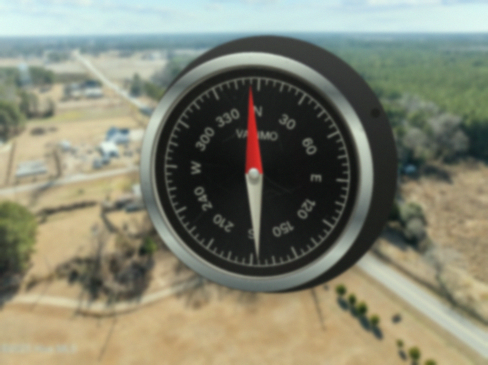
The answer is 355 °
